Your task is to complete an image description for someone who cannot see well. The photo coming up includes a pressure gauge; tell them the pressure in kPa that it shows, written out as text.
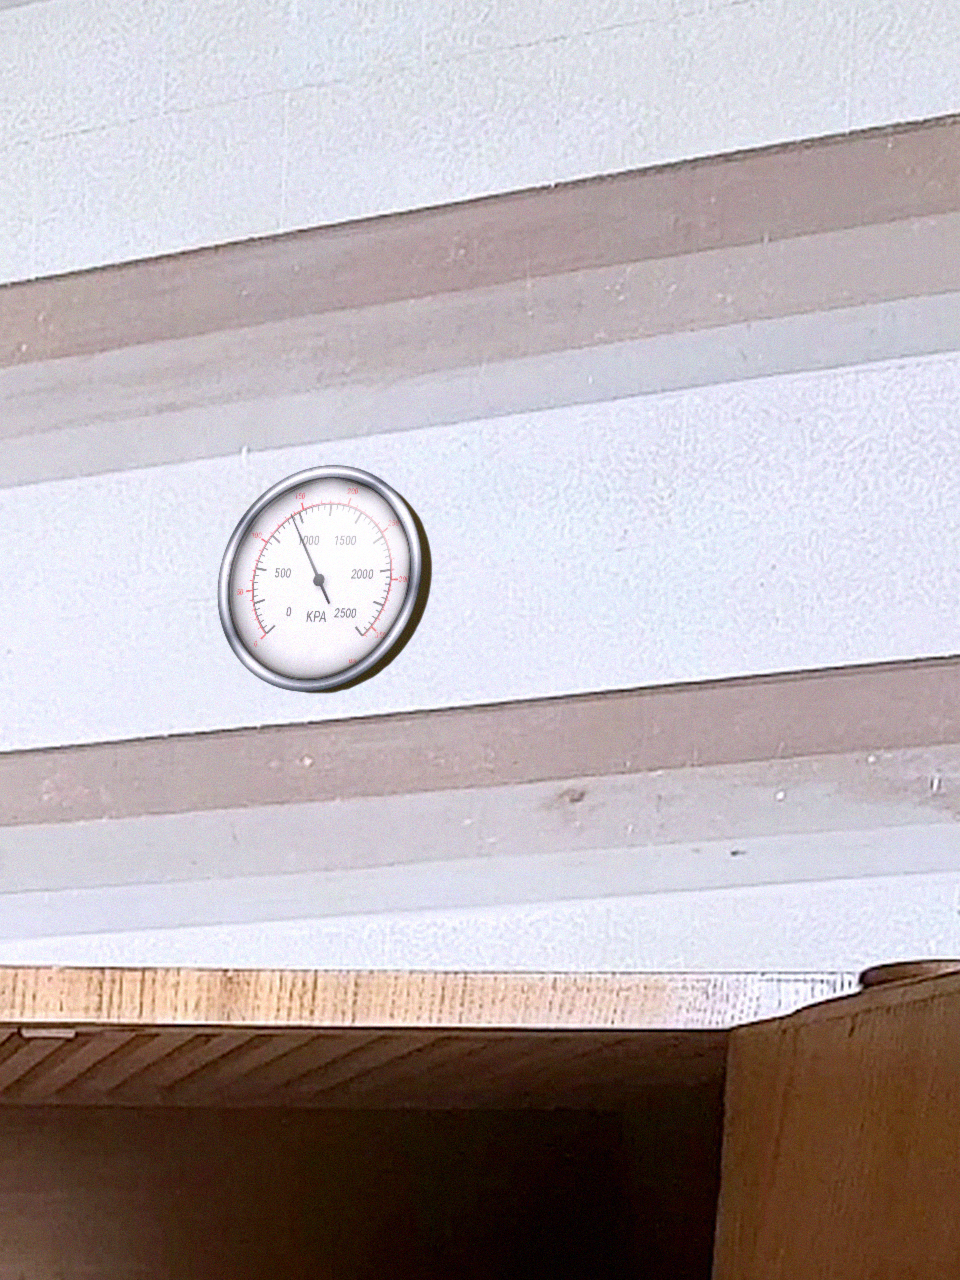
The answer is 950 kPa
